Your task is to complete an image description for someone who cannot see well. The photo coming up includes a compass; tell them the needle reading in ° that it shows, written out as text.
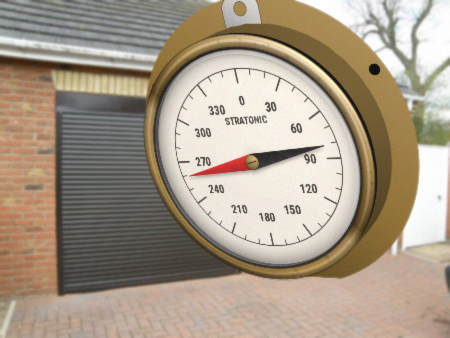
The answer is 260 °
